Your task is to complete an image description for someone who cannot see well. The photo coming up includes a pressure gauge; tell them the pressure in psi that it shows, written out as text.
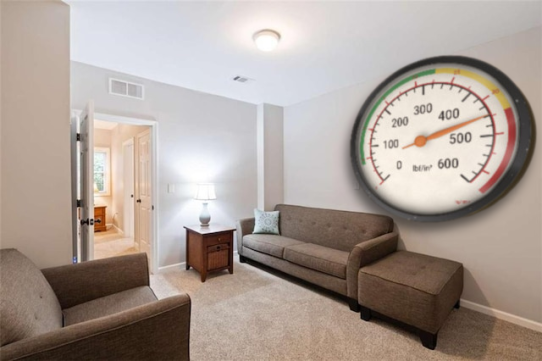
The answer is 460 psi
